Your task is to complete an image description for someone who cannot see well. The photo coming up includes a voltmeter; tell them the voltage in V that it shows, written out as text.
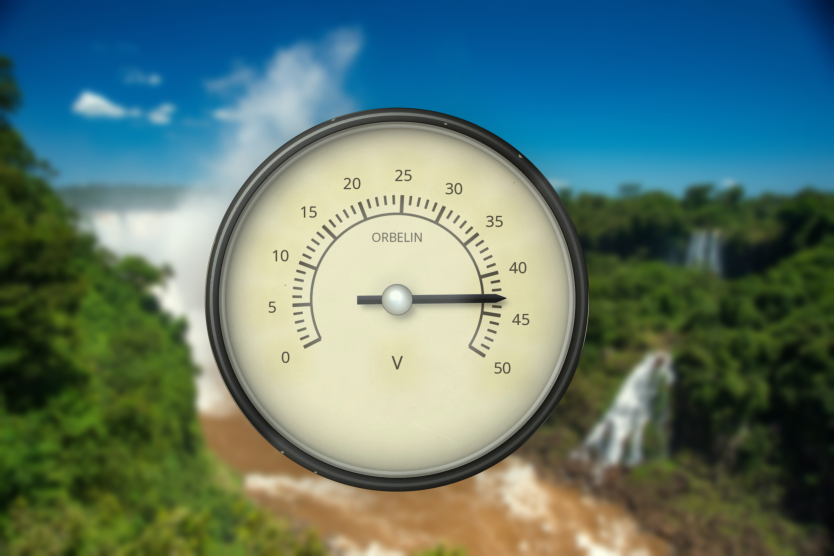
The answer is 43 V
